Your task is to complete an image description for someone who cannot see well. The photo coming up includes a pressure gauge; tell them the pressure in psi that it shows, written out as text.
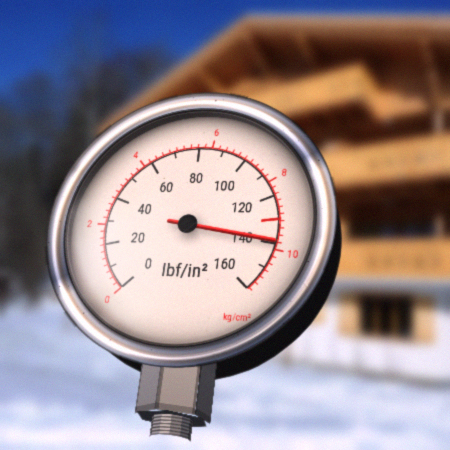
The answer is 140 psi
